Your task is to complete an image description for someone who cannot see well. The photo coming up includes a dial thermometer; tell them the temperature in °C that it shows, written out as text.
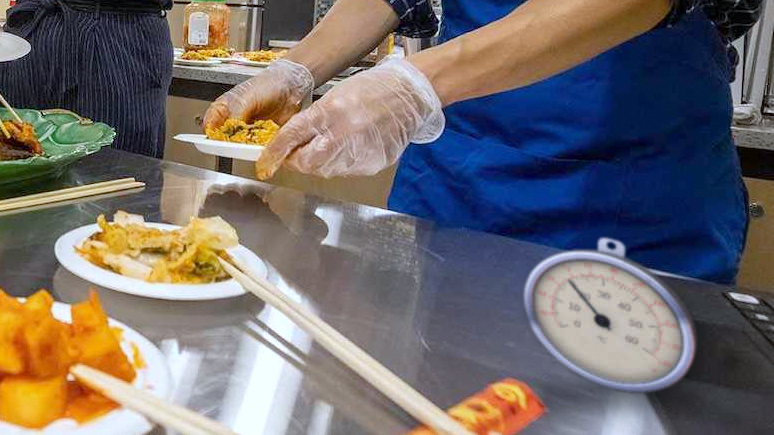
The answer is 20 °C
